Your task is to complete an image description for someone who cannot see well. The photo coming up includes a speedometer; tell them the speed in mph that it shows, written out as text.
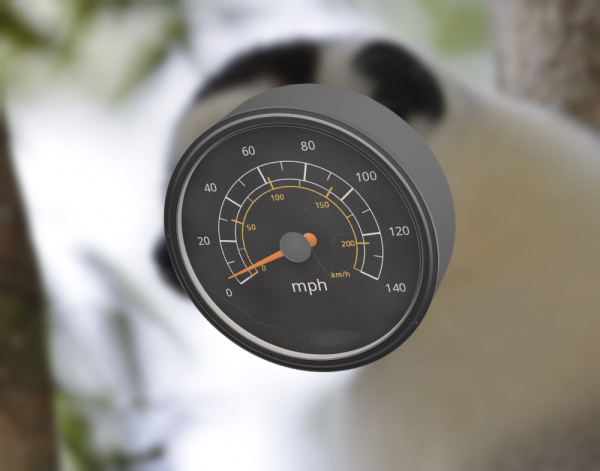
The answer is 5 mph
